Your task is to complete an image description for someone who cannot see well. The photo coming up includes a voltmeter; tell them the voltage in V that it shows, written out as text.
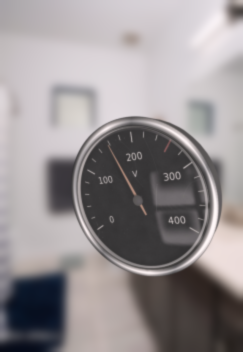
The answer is 160 V
